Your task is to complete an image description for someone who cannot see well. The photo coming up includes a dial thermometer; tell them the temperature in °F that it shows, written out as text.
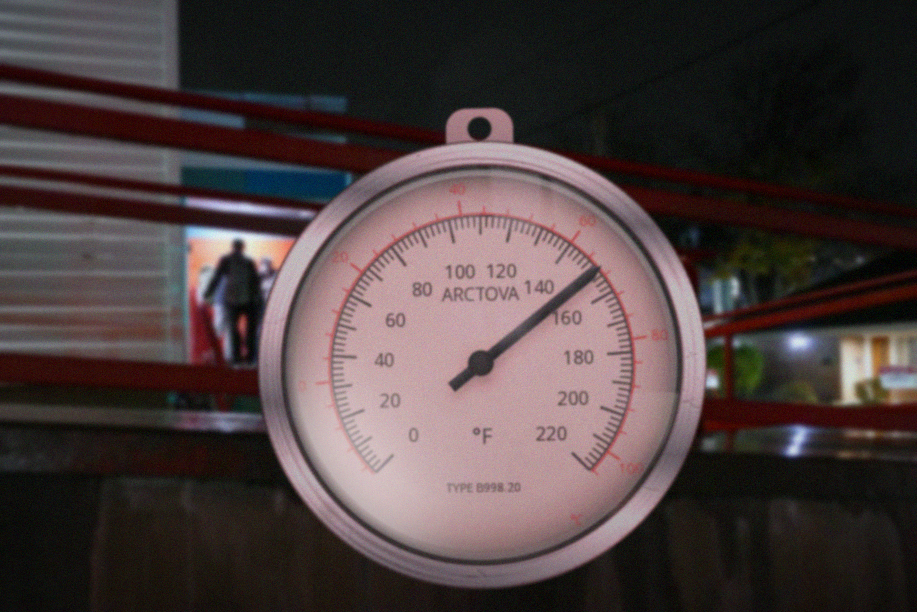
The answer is 152 °F
